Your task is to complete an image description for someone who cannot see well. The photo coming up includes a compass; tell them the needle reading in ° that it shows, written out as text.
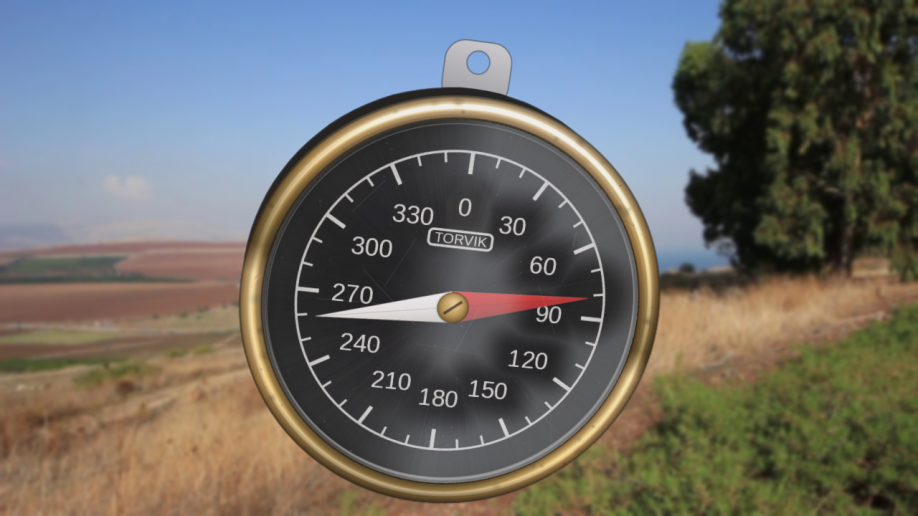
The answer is 80 °
